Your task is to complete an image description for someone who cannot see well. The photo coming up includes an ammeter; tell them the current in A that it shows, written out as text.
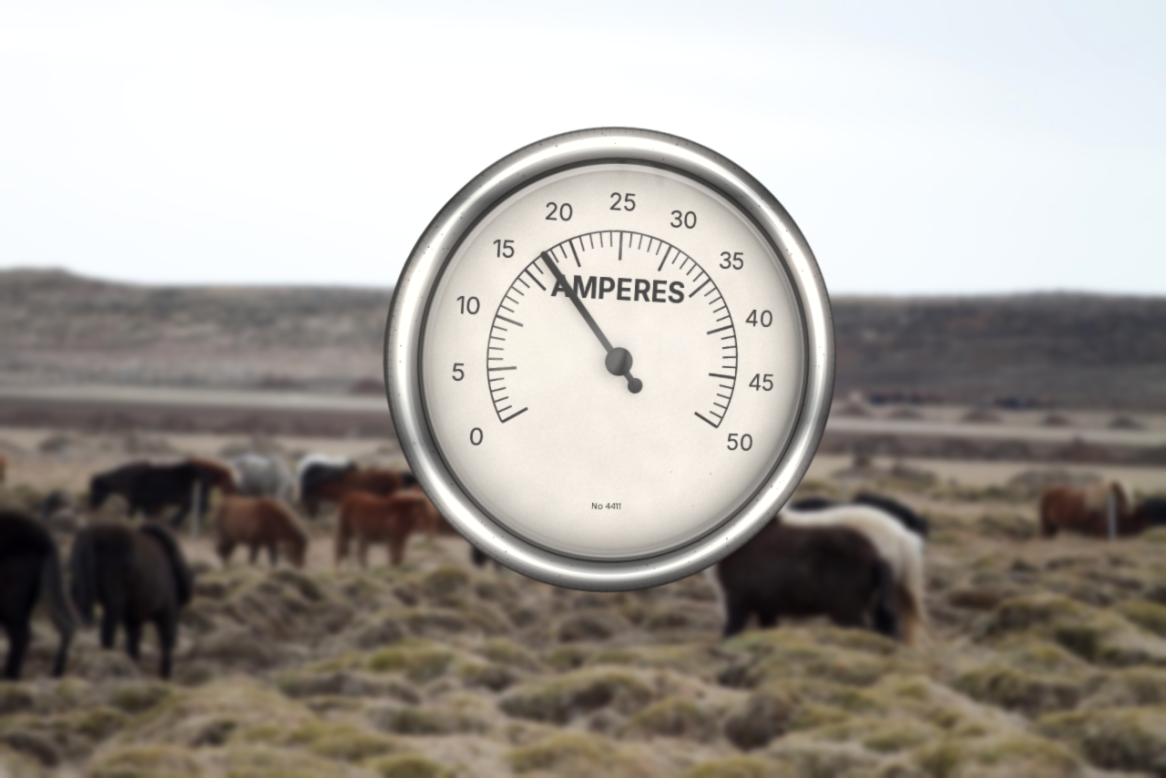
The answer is 17 A
